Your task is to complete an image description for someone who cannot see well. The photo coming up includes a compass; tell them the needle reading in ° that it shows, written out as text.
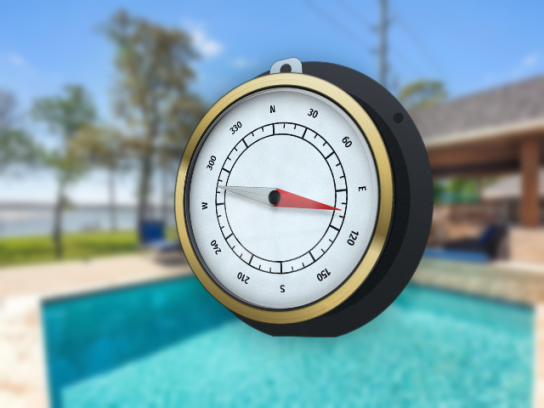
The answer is 105 °
